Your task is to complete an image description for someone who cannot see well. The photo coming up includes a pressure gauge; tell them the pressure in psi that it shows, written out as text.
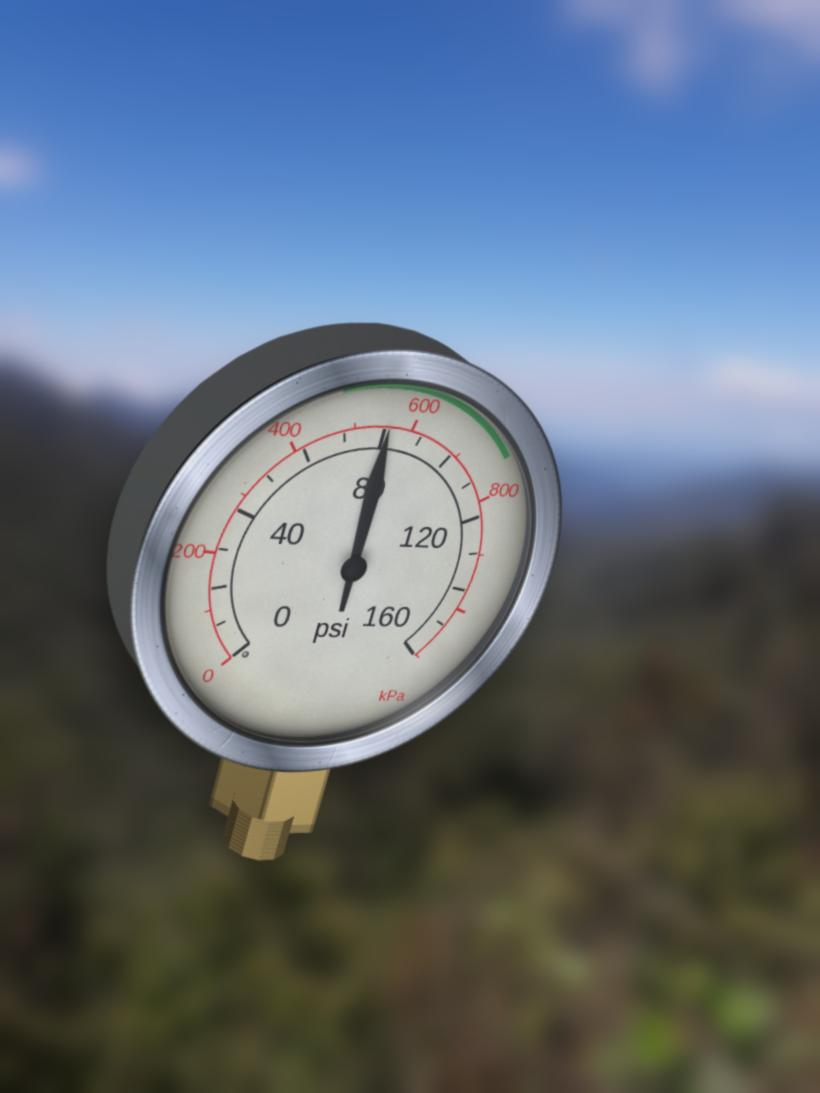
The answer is 80 psi
